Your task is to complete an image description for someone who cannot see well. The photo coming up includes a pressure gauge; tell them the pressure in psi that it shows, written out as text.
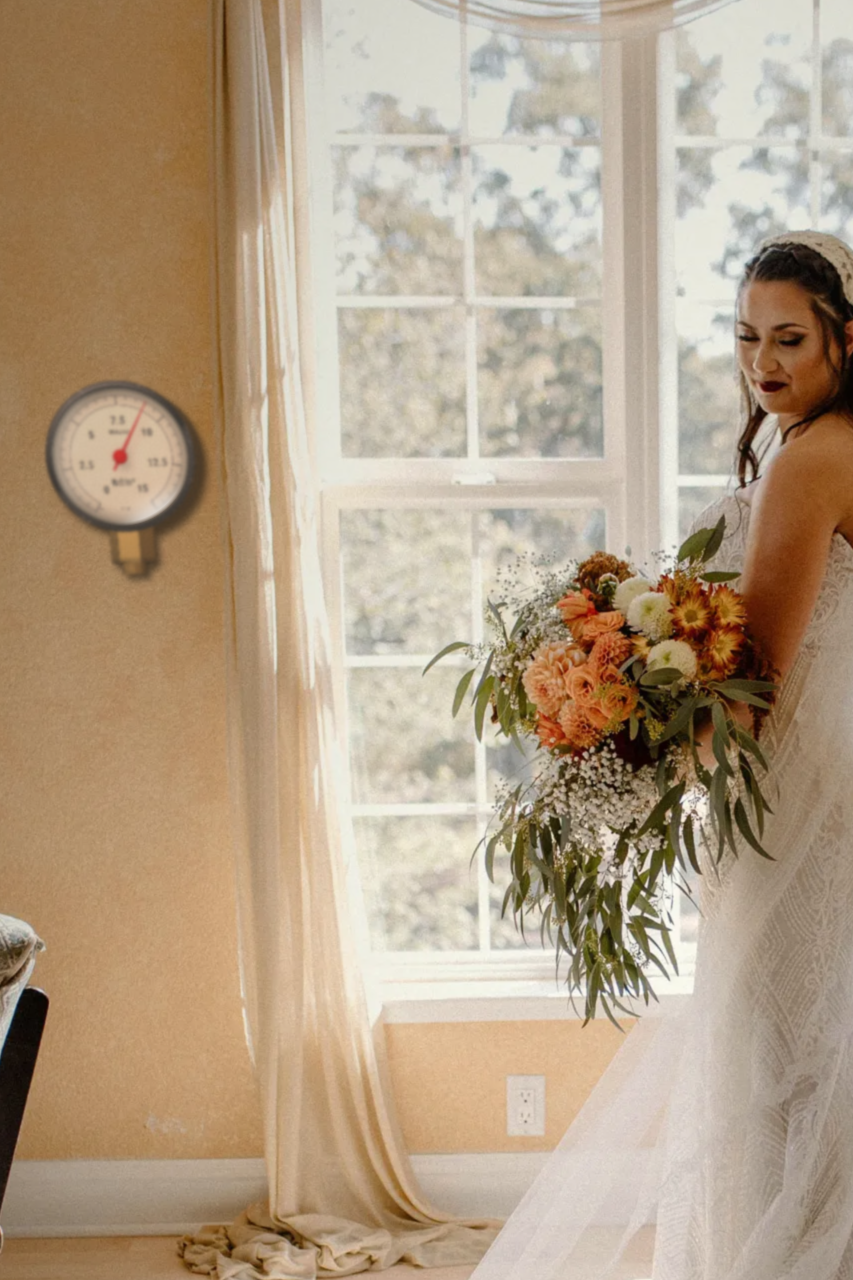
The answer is 9 psi
